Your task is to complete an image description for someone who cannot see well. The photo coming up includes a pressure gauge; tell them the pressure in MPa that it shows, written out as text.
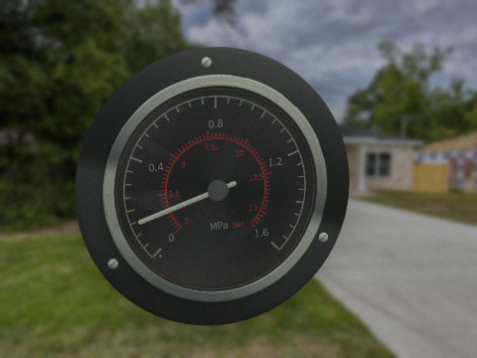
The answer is 0.15 MPa
